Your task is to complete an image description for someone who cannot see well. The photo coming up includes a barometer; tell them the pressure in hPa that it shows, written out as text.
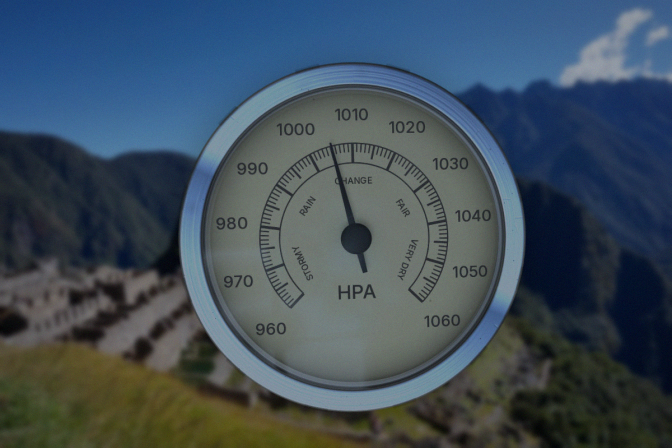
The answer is 1005 hPa
